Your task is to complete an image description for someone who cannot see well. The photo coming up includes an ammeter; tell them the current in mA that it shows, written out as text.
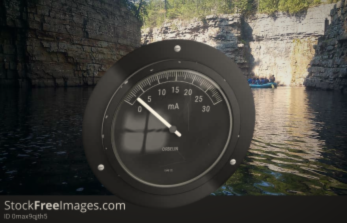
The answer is 2.5 mA
